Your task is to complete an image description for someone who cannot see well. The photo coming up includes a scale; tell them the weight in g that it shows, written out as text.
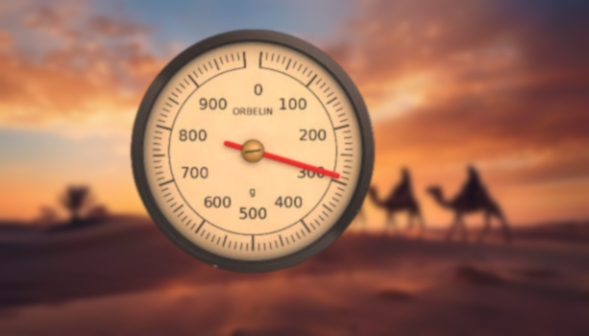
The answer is 290 g
